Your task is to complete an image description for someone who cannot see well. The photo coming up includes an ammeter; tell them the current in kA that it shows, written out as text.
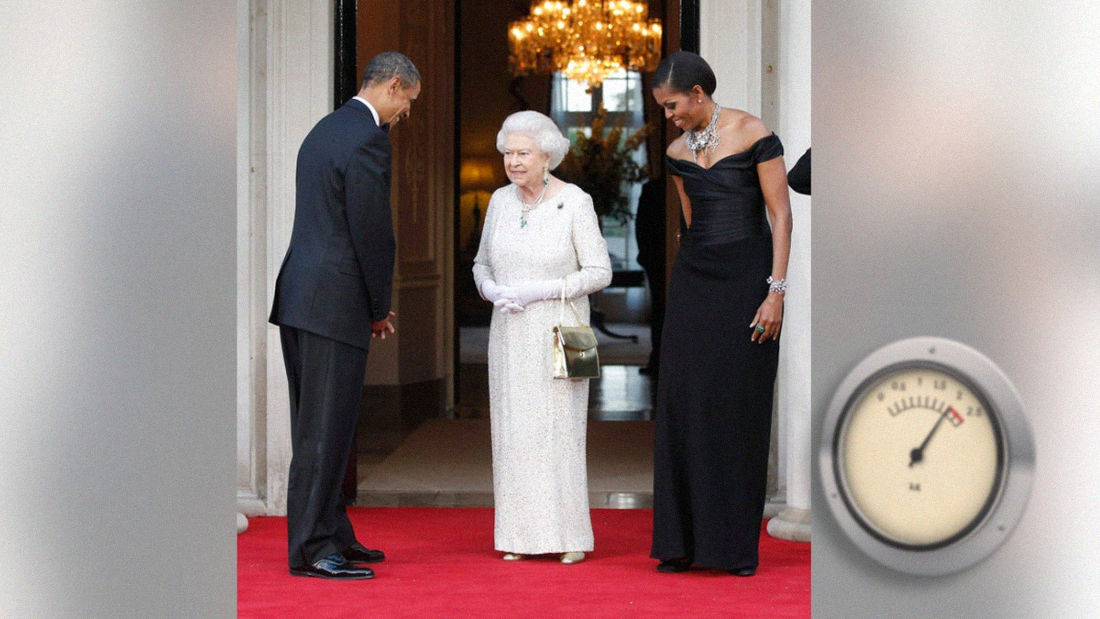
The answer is 2 kA
